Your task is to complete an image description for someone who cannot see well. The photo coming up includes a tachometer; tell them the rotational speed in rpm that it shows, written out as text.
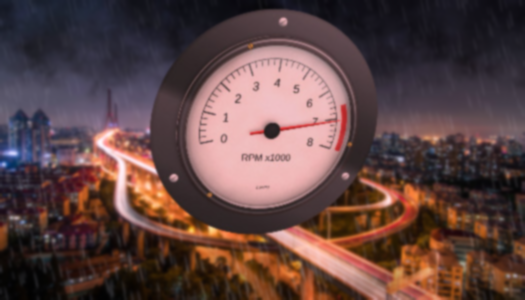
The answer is 7000 rpm
